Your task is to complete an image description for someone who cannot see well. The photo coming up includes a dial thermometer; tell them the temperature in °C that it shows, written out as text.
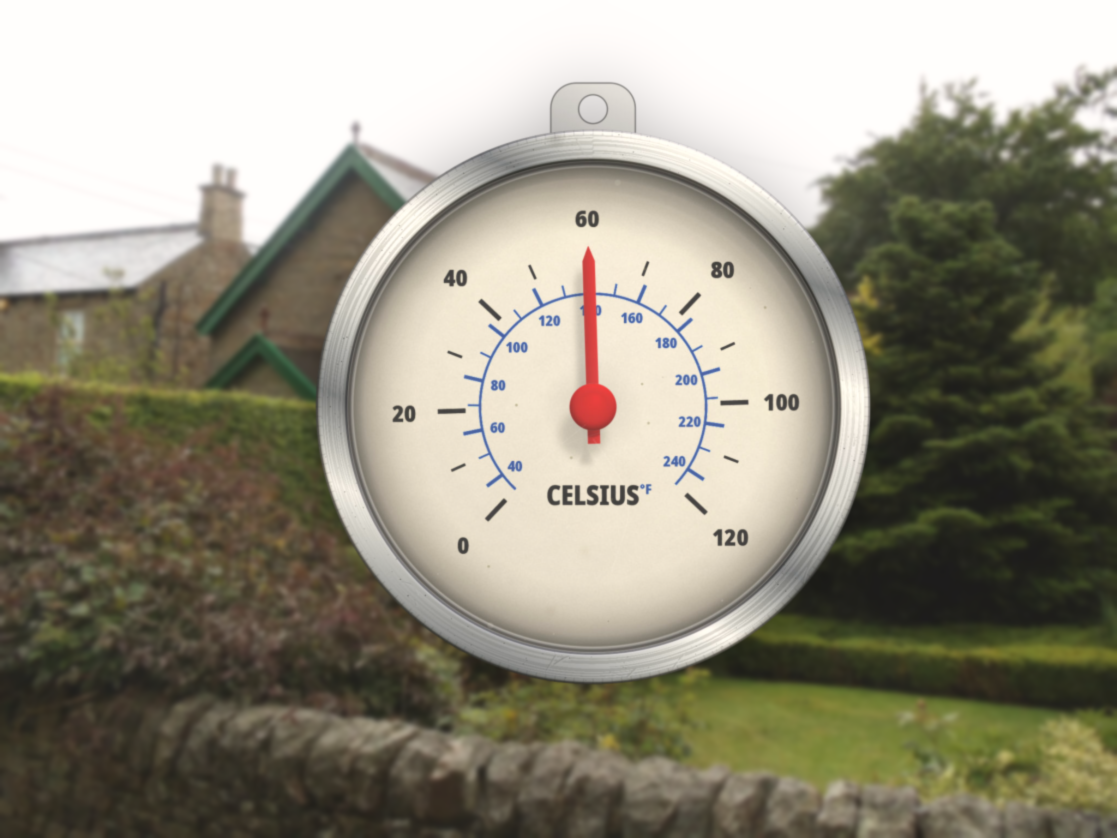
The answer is 60 °C
